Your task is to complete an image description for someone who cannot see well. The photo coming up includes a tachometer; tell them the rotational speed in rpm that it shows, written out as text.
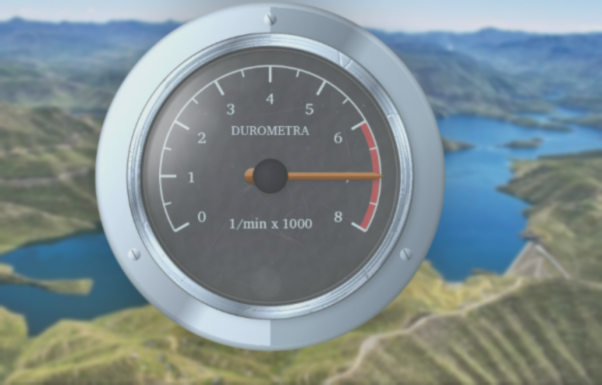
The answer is 7000 rpm
